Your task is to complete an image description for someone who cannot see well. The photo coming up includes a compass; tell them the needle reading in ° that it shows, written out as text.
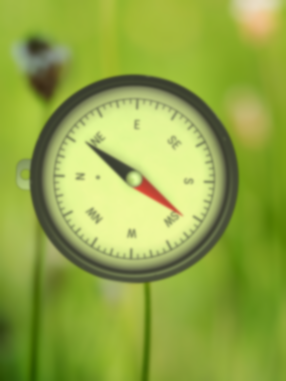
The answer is 215 °
